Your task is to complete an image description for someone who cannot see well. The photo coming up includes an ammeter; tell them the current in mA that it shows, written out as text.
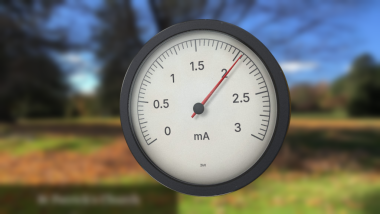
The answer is 2.05 mA
